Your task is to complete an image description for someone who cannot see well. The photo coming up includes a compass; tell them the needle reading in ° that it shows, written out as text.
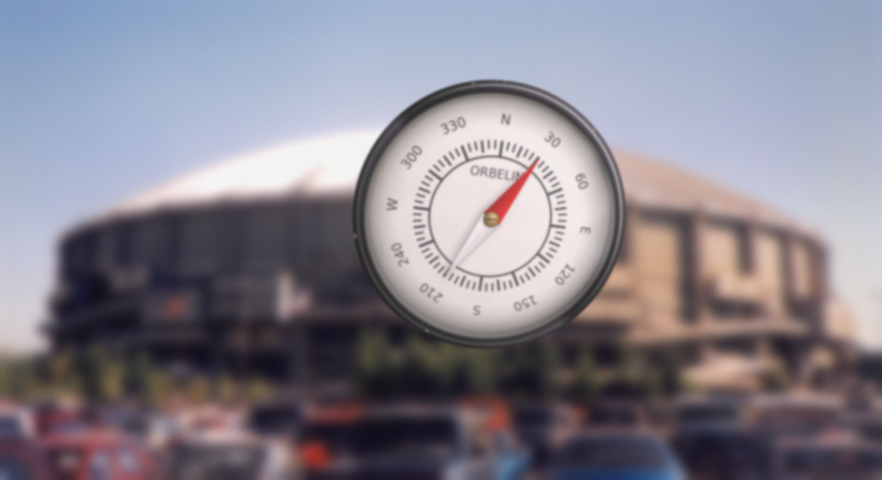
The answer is 30 °
